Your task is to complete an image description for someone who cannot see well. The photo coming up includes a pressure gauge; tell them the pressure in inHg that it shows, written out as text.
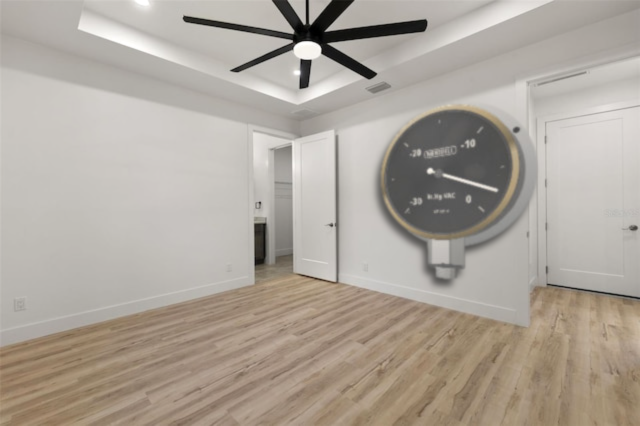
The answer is -2.5 inHg
